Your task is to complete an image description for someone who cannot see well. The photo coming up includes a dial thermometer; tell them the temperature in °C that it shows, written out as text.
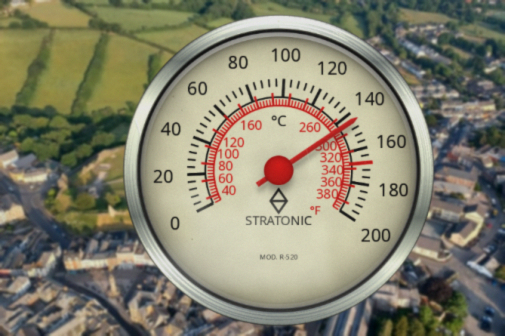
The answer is 144 °C
